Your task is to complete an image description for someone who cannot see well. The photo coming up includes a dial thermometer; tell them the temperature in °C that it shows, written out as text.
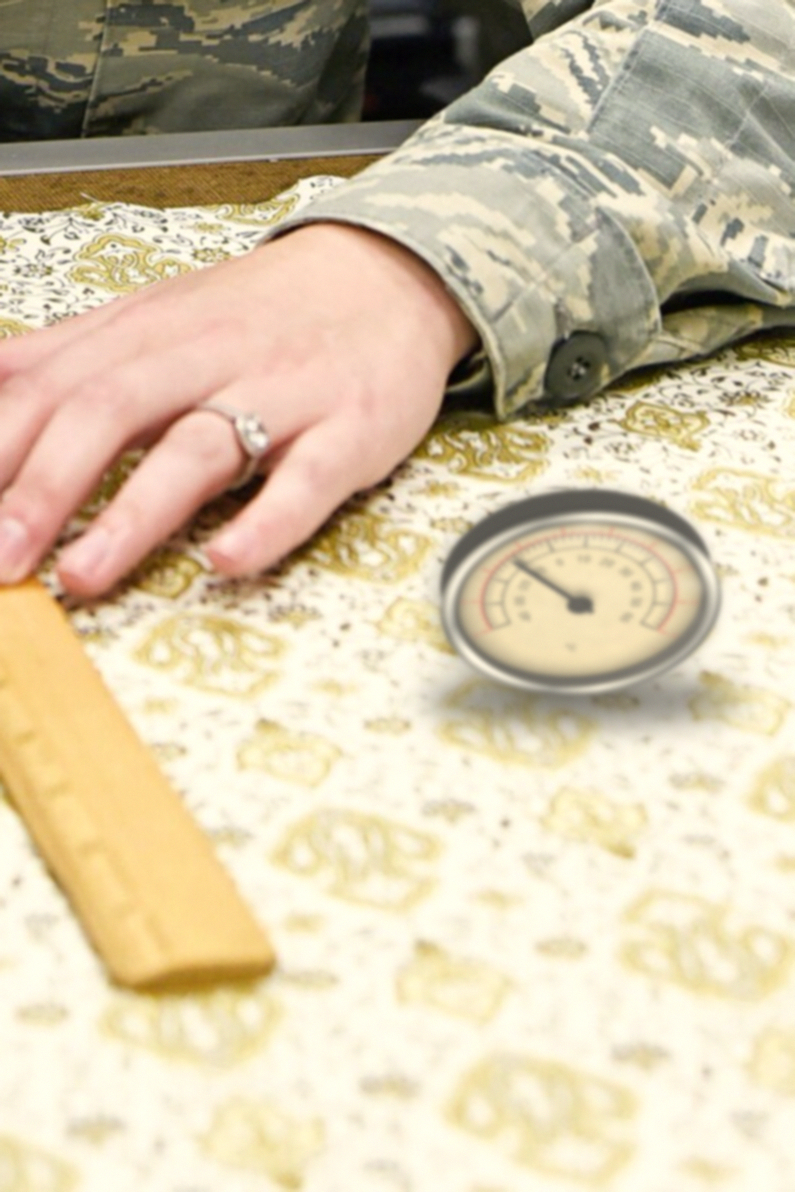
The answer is -10 °C
